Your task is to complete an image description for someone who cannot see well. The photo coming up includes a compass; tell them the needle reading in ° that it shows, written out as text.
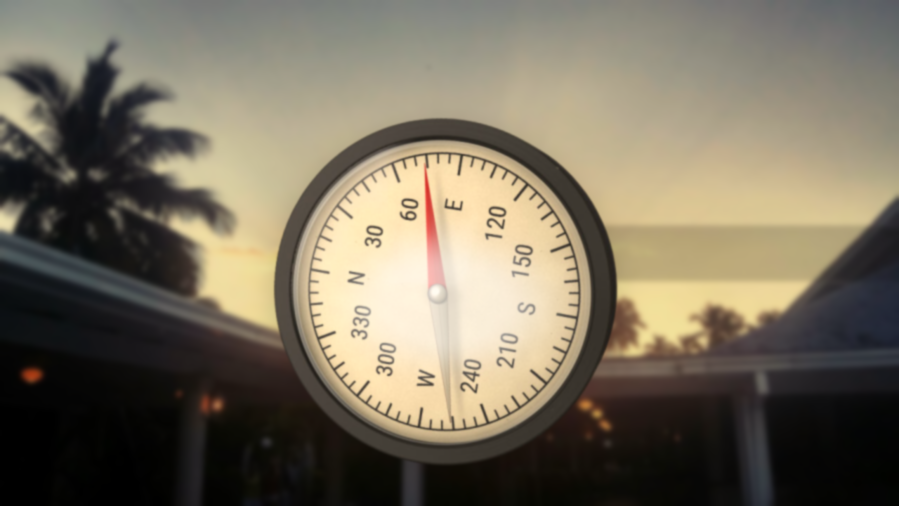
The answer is 75 °
